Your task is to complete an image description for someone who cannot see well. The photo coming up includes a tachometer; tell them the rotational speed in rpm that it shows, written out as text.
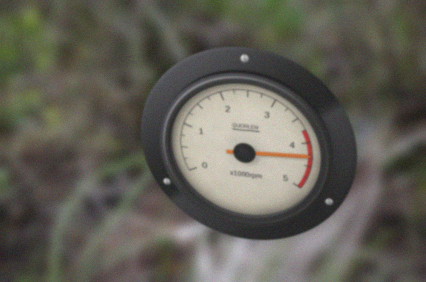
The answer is 4250 rpm
